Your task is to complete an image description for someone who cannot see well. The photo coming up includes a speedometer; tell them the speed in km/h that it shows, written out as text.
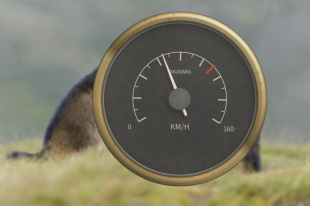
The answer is 65 km/h
